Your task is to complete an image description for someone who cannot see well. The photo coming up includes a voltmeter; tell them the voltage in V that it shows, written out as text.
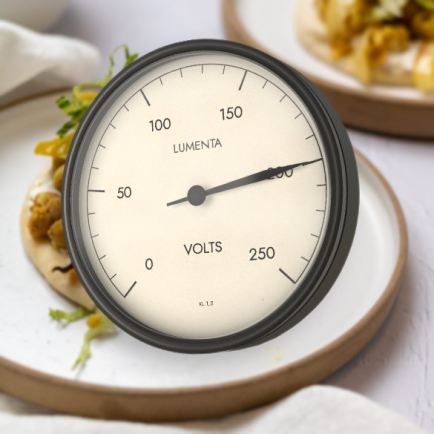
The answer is 200 V
